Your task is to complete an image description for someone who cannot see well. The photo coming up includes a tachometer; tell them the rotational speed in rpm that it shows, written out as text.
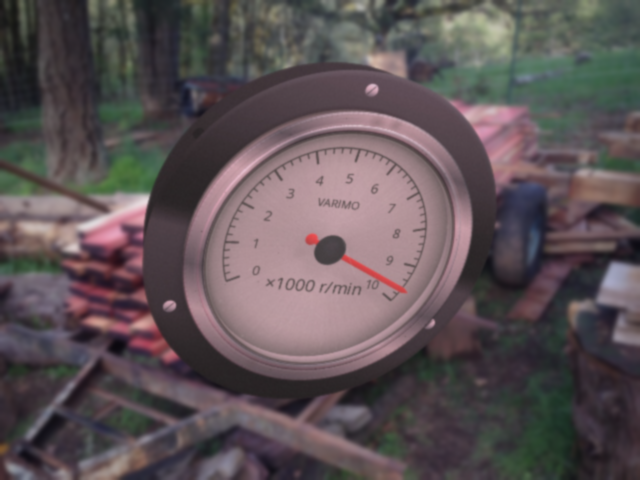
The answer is 9600 rpm
